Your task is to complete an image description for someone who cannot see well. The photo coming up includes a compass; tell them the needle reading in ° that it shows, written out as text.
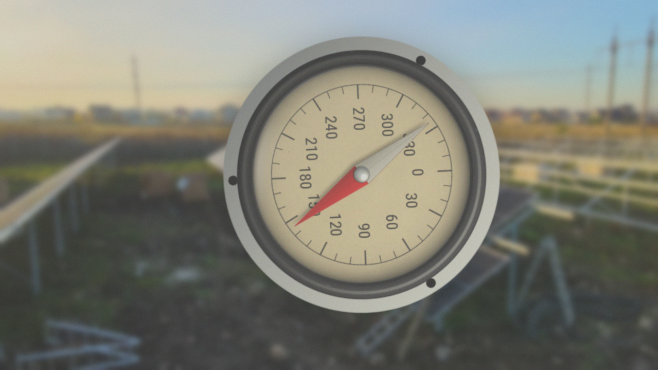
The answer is 145 °
